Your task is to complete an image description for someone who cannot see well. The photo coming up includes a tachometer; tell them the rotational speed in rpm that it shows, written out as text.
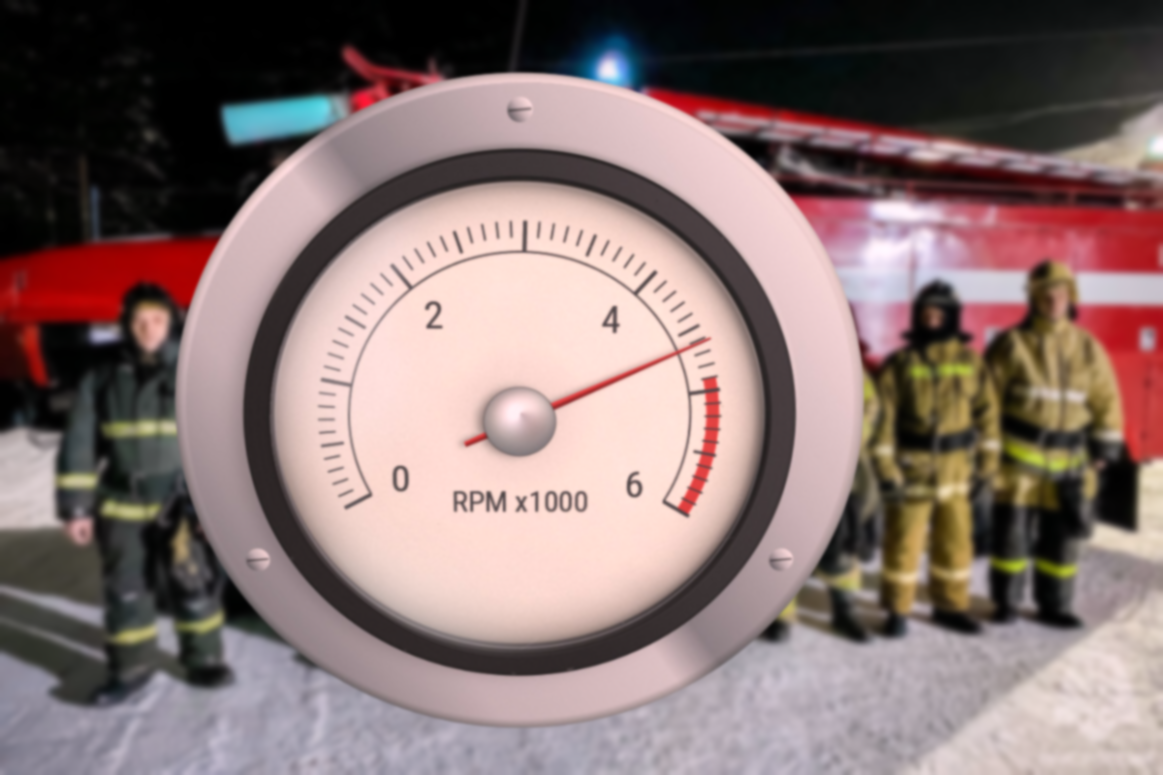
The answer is 4600 rpm
